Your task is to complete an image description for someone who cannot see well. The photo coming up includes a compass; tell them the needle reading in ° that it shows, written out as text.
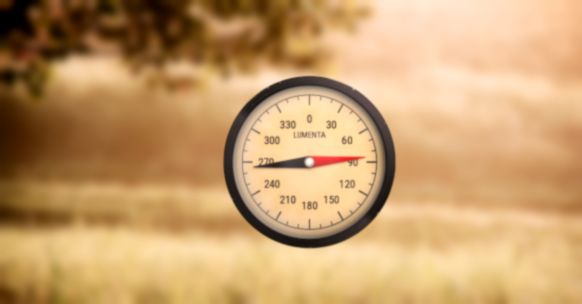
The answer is 85 °
